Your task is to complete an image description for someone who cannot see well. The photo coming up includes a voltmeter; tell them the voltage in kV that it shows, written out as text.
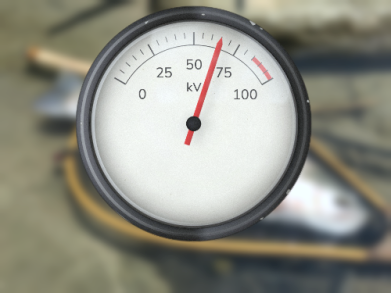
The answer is 65 kV
